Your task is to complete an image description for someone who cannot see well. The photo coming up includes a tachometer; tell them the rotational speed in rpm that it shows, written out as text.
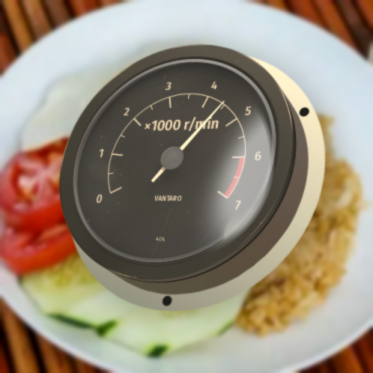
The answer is 4500 rpm
